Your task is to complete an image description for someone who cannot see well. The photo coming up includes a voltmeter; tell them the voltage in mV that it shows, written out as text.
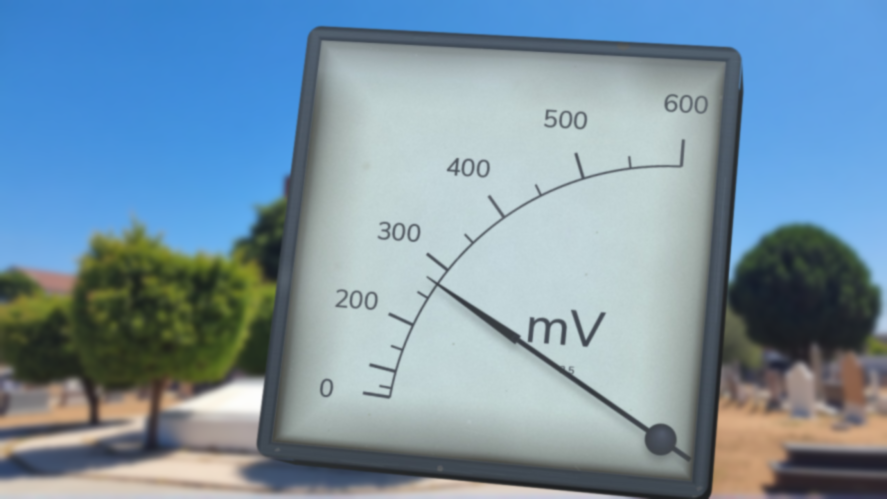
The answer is 275 mV
